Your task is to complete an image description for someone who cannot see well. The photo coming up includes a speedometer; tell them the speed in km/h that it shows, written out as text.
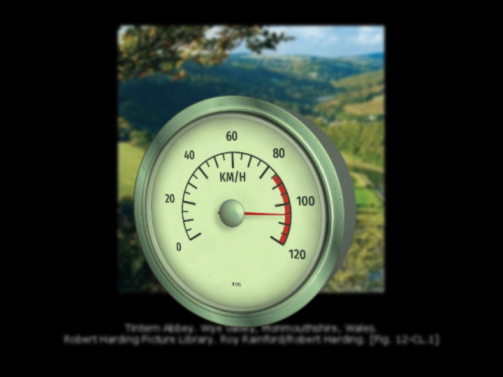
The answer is 105 km/h
